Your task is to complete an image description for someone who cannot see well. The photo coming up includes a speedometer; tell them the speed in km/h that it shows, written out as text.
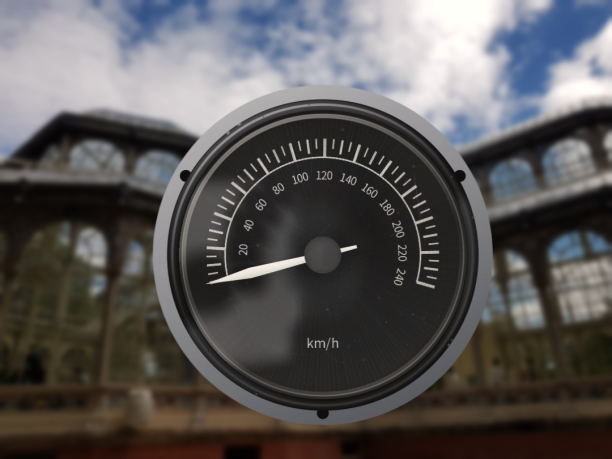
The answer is 0 km/h
